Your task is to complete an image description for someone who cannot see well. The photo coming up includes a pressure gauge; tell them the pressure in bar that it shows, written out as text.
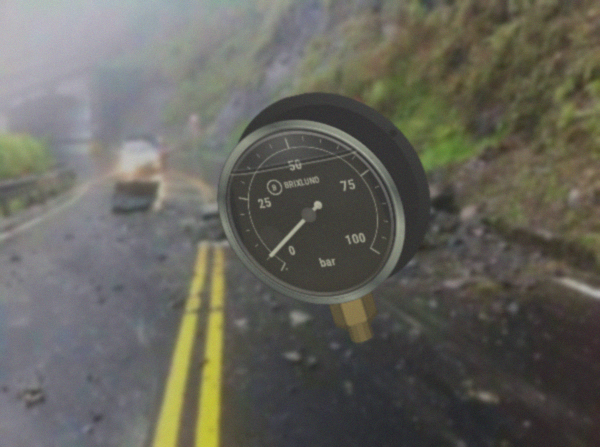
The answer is 5 bar
